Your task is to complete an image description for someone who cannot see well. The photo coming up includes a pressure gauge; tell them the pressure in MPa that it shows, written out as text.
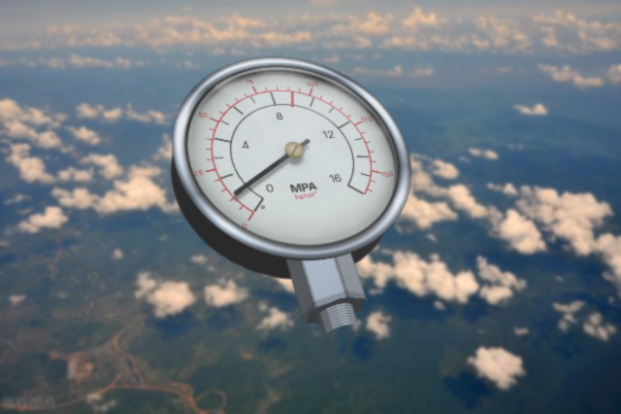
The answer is 1 MPa
